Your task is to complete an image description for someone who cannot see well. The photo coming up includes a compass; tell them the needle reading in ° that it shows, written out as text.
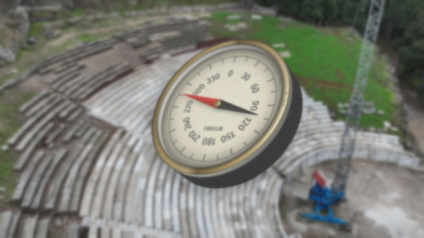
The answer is 285 °
